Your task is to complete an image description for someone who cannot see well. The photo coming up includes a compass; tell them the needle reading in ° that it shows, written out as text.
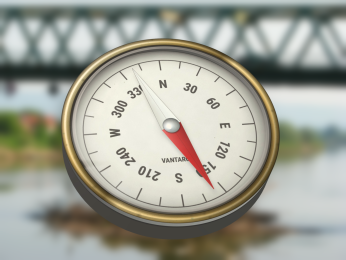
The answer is 157.5 °
